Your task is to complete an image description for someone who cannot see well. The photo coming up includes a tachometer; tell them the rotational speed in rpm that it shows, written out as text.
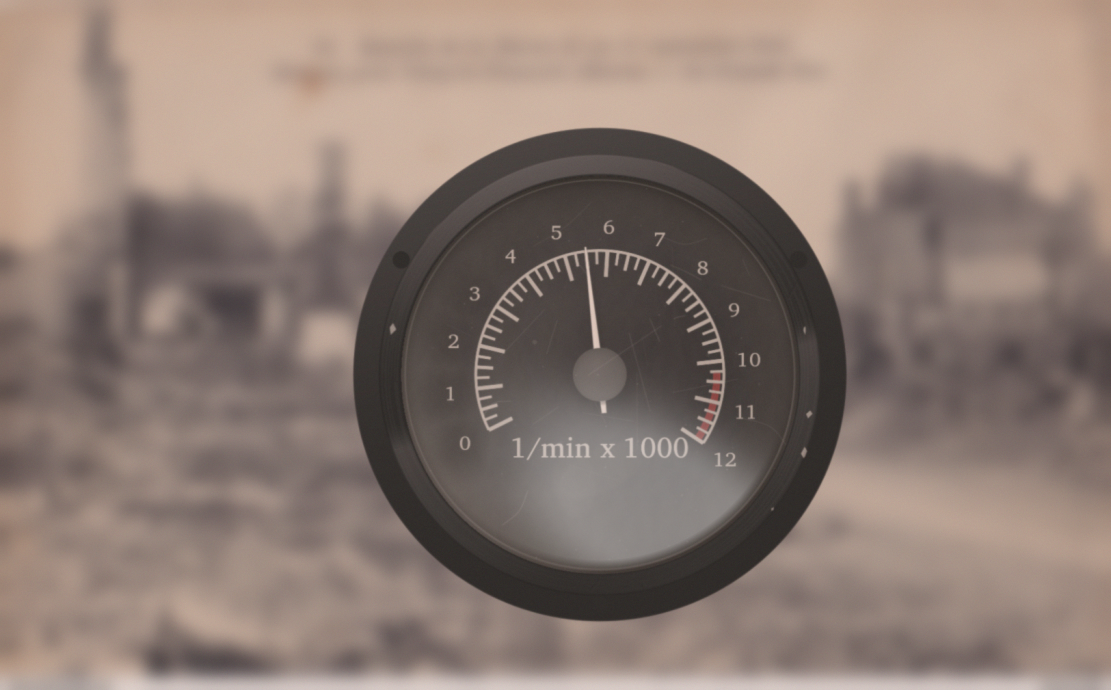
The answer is 5500 rpm
